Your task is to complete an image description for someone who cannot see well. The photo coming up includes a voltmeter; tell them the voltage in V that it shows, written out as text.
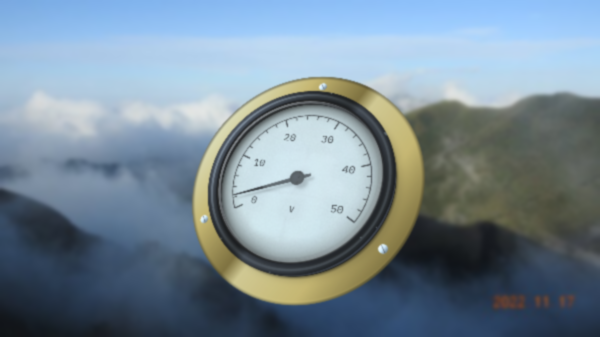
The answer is 2 V
